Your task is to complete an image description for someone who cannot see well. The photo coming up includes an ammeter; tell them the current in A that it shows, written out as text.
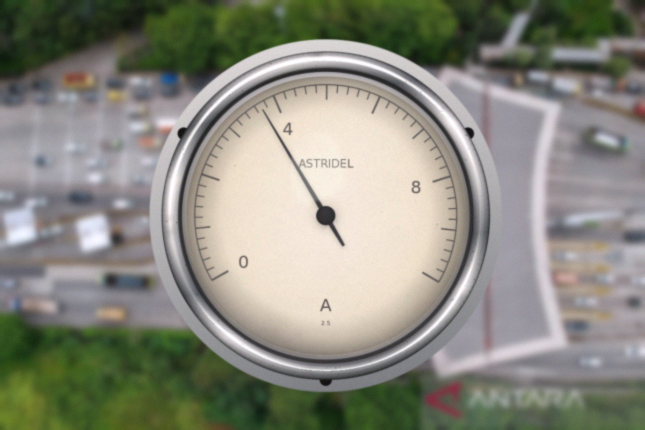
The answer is 3.7 A
